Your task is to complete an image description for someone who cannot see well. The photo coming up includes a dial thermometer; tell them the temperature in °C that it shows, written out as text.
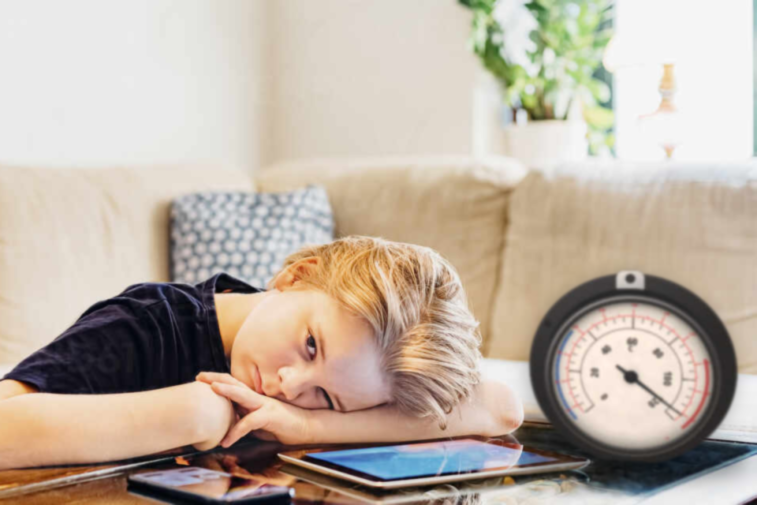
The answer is 116 °C
